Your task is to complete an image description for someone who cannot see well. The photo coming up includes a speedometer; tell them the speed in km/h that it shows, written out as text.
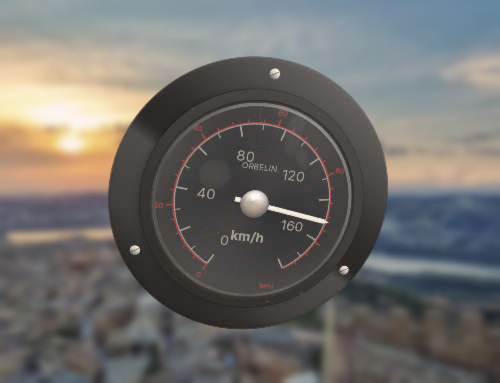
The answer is 150 km/h
